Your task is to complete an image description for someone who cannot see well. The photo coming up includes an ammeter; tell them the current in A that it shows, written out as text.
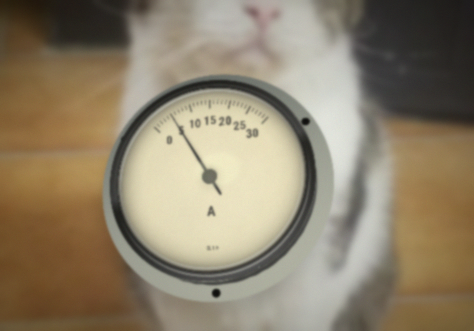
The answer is 5 A
